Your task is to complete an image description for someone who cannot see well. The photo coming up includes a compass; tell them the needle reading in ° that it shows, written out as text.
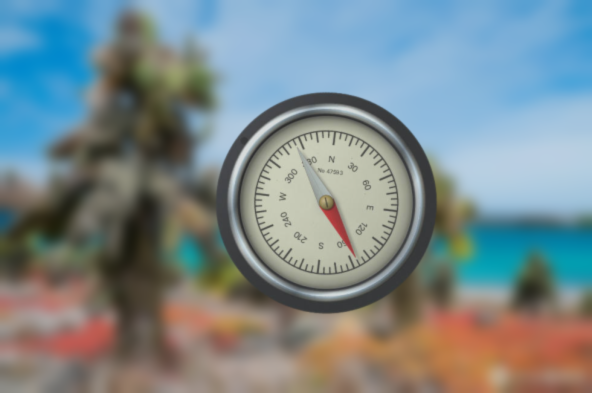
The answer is 145 °
